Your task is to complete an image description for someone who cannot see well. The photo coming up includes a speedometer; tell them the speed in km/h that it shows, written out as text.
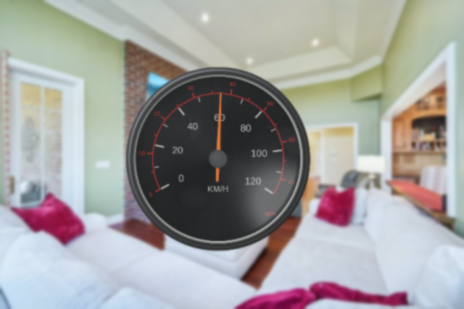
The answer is 60 km/h
